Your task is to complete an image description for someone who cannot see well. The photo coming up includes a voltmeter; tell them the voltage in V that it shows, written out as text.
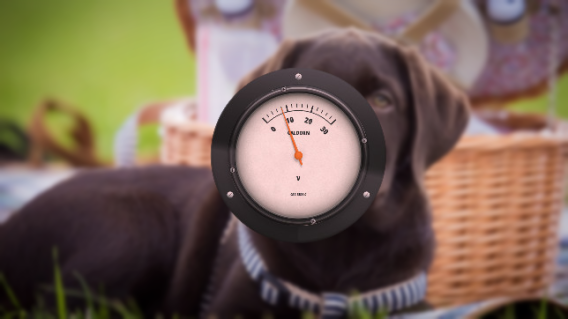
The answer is 8 V
